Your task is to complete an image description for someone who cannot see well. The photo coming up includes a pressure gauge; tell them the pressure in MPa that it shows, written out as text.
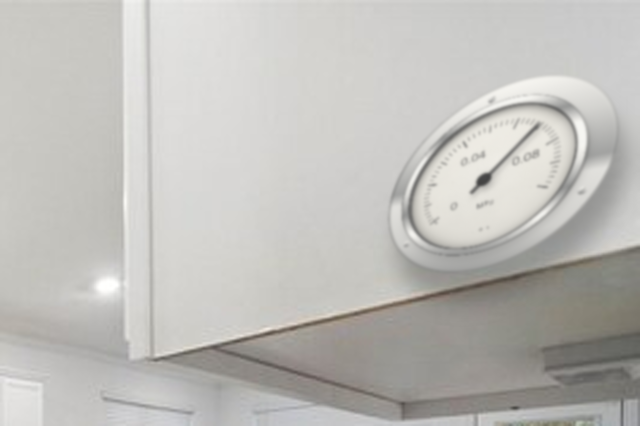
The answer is 0.07 MPa
